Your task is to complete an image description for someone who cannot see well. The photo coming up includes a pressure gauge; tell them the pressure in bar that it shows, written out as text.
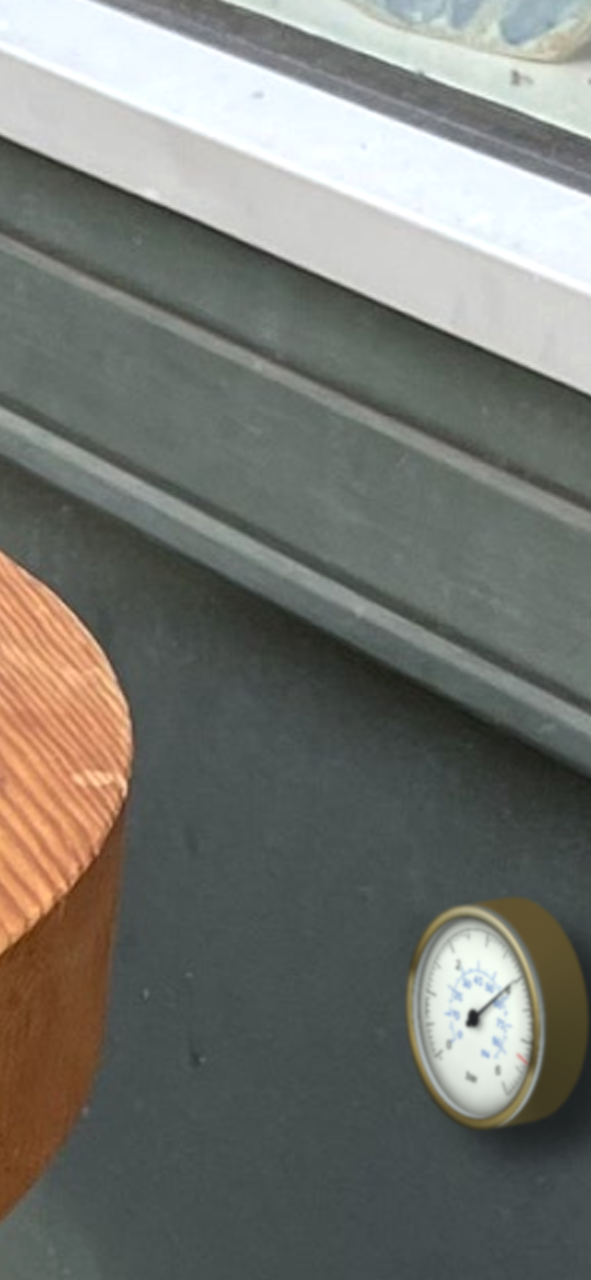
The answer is 4 bar
